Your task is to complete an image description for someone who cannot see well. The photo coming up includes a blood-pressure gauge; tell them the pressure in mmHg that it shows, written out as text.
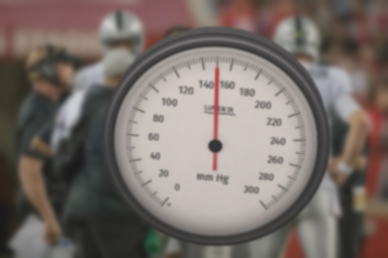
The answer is 150 mmHg
